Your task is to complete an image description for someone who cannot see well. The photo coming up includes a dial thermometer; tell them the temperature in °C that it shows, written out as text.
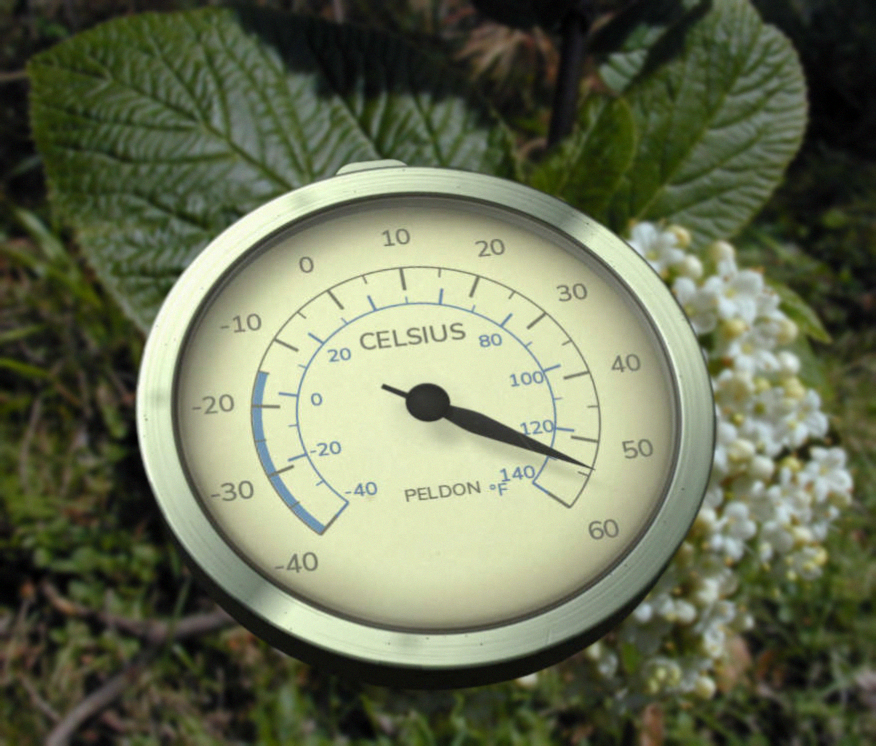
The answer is 55 °C
